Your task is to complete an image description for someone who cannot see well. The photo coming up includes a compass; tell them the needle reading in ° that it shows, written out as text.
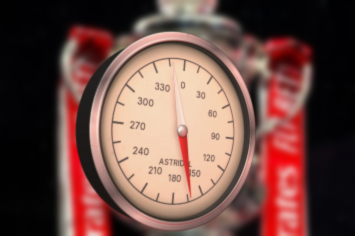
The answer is 165 °
